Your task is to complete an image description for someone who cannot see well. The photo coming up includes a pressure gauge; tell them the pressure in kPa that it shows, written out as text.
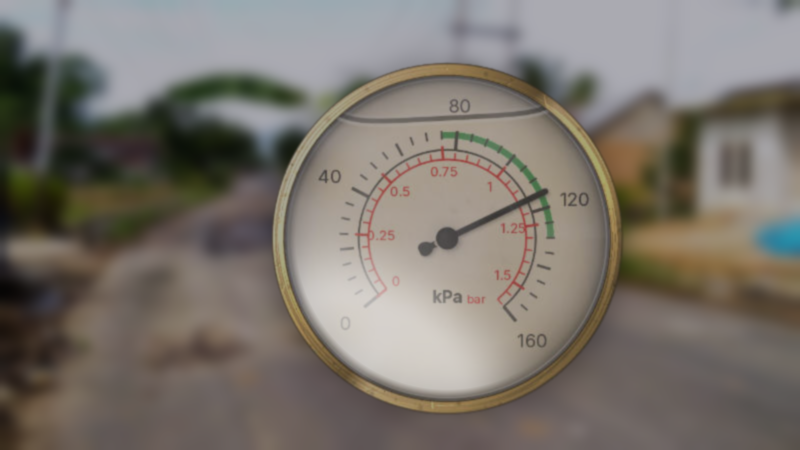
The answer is 115 kPa
